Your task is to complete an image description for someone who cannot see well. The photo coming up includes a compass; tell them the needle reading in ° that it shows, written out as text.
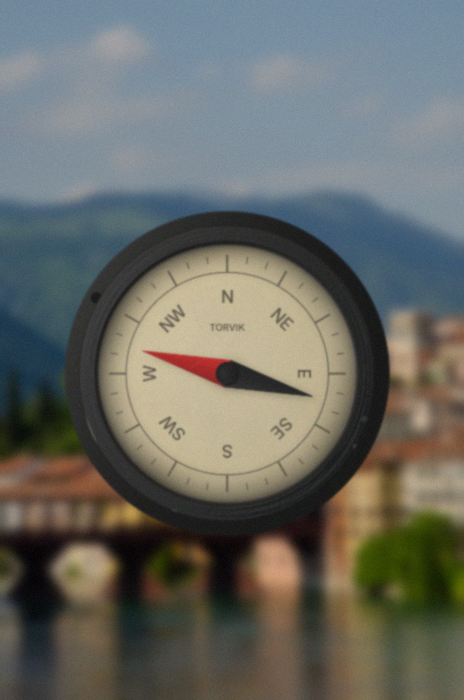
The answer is 285 °
